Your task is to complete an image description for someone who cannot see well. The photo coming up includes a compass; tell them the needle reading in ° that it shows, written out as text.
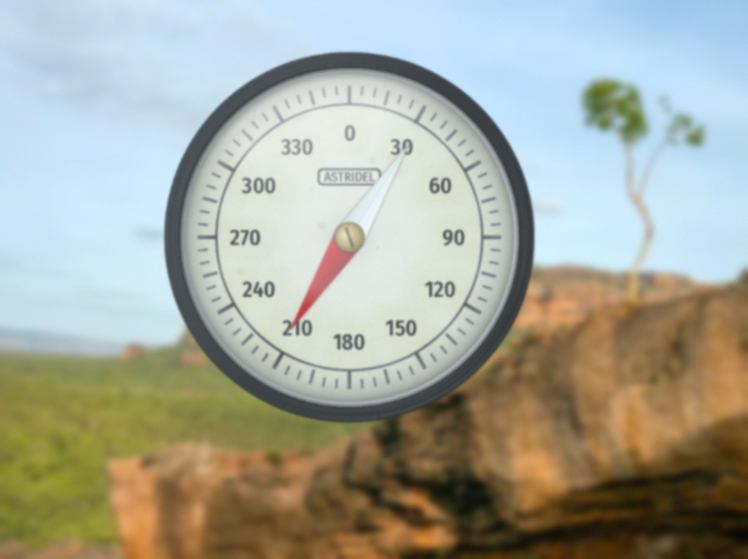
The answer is 212.5 °
